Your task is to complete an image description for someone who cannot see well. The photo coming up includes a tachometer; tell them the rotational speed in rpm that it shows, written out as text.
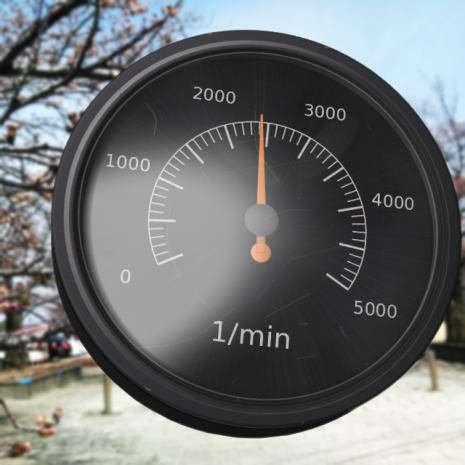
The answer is 2400 rpm
